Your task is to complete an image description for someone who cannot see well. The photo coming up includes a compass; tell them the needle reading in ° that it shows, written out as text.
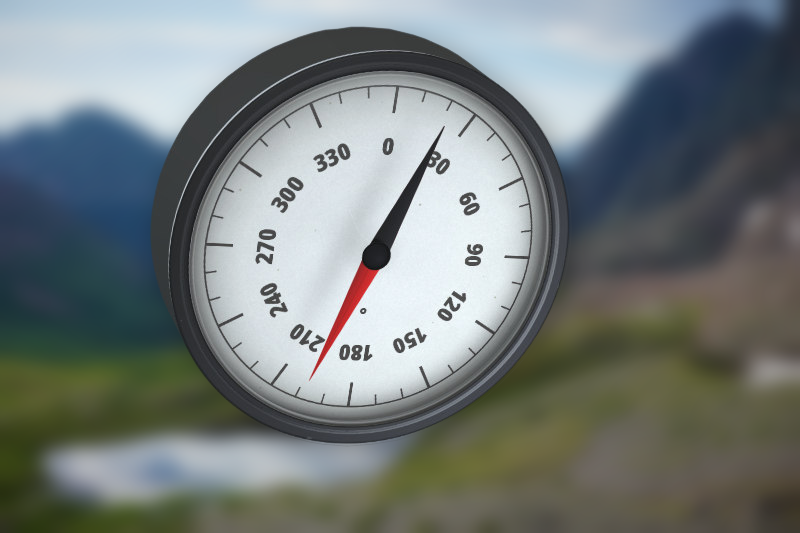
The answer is 200 °
